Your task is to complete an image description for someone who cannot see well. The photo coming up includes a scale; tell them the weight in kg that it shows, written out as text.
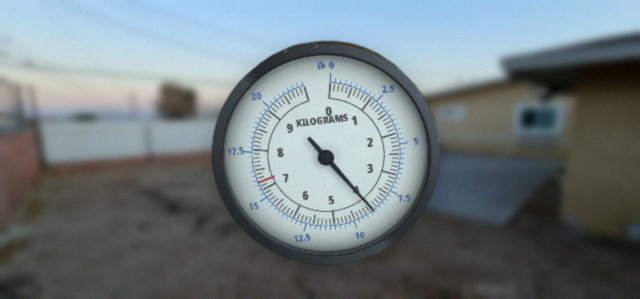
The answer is 4 kg
